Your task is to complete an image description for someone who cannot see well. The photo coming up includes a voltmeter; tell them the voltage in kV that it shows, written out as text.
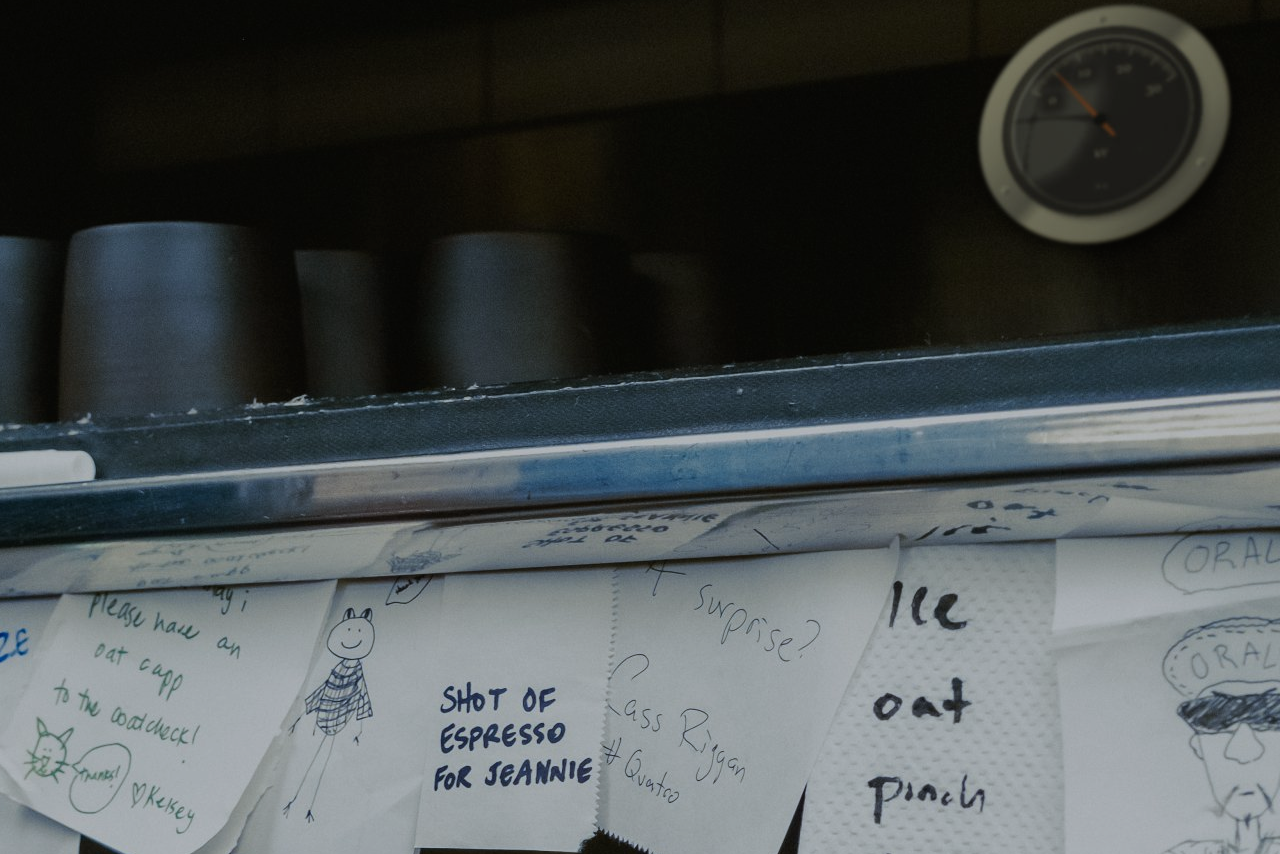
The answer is 5 kV
